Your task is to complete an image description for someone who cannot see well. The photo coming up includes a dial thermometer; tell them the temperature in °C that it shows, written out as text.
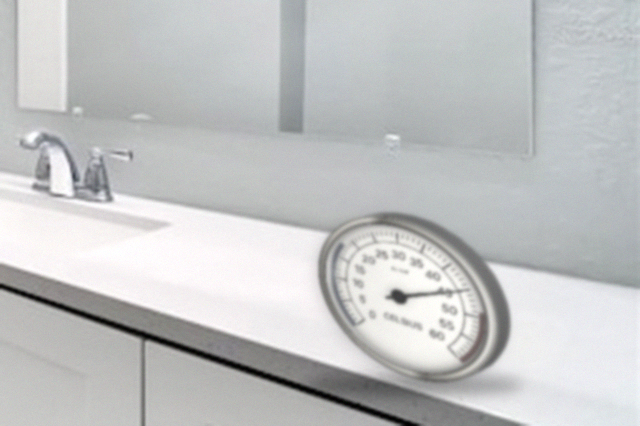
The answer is 45 °C
